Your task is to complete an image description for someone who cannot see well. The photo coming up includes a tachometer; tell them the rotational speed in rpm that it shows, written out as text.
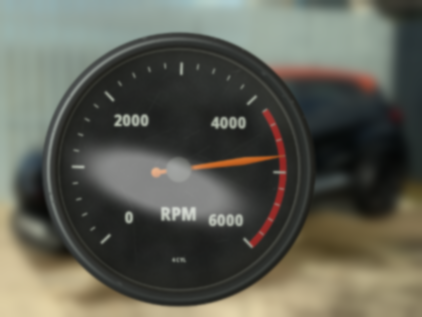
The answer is 4800 rpm
